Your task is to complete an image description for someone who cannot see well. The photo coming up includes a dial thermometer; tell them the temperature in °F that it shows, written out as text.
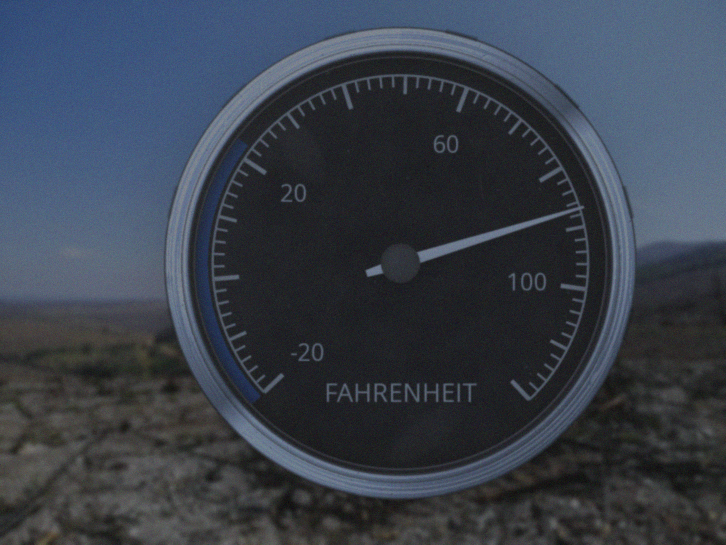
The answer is 87 °F
